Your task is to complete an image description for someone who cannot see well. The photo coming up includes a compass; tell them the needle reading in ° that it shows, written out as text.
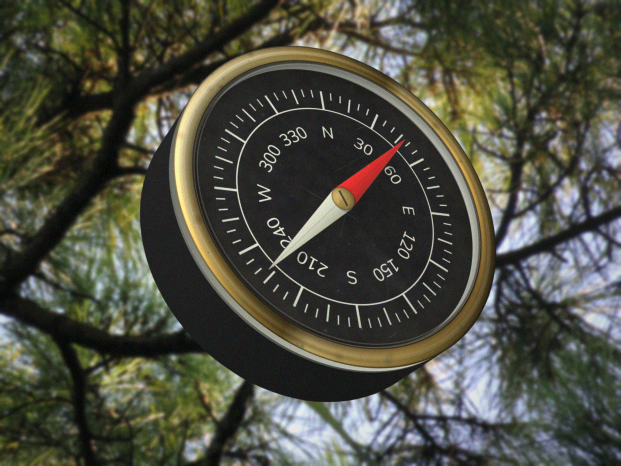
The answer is 47.5 °
